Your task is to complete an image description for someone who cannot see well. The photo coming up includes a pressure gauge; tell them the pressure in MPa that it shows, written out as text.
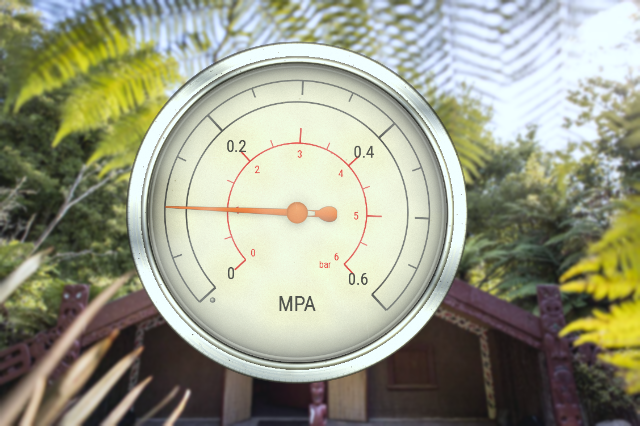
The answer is 0.1 MPa
